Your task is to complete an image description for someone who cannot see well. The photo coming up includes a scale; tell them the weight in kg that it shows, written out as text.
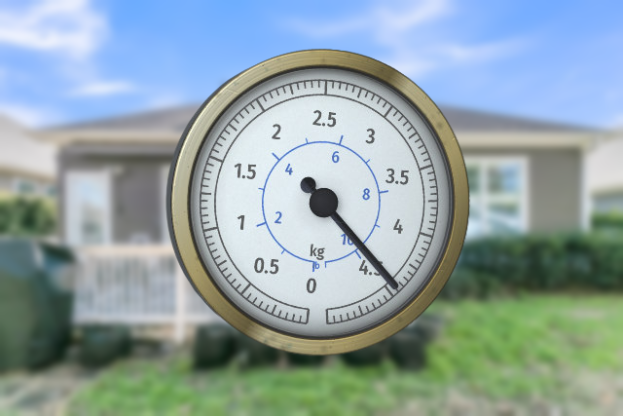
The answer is 4.45 kg
